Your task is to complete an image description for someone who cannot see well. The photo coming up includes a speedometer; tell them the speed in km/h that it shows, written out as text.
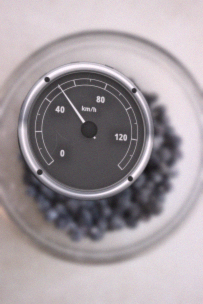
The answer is 50 km/h
